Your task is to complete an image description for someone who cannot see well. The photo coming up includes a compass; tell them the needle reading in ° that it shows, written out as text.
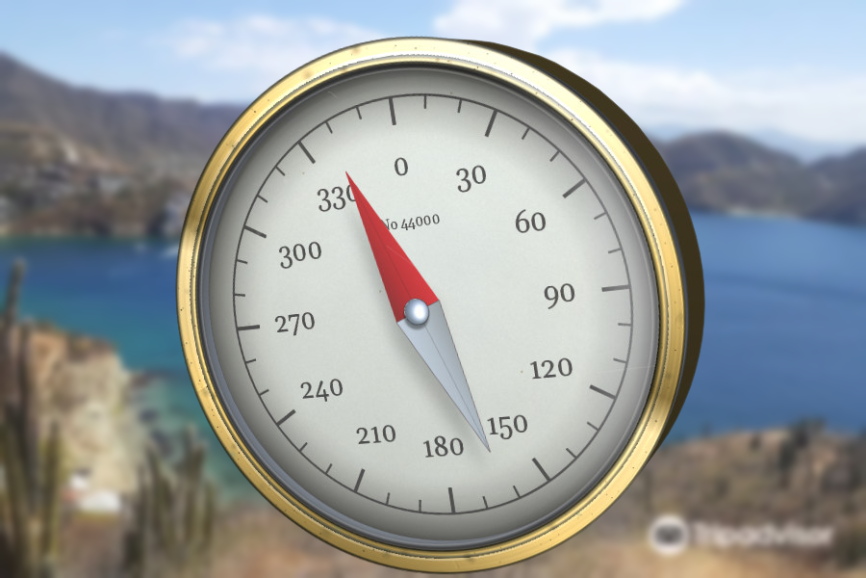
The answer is 340 °
